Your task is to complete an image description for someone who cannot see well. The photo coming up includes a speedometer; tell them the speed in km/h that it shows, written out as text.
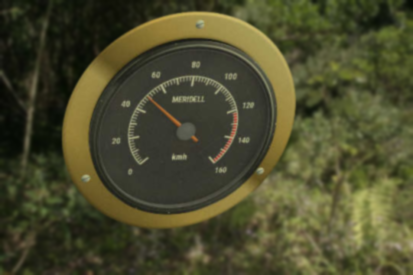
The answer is 50 km/h
